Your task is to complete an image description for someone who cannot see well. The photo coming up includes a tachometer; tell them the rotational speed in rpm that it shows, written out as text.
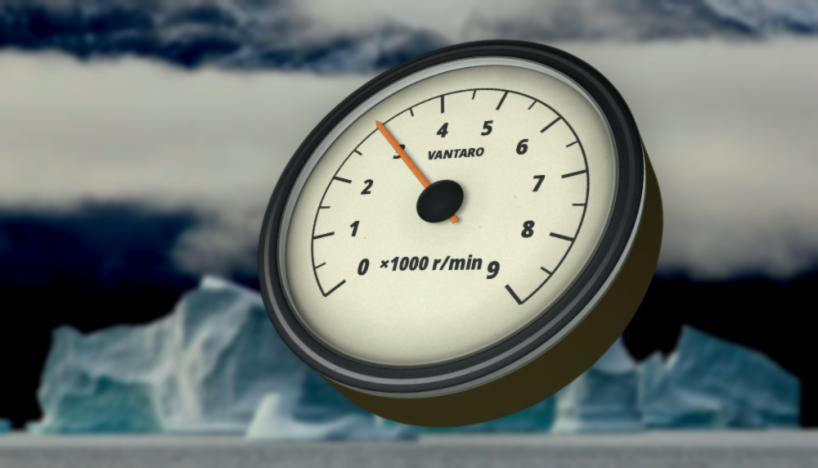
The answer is 3000 rpm
